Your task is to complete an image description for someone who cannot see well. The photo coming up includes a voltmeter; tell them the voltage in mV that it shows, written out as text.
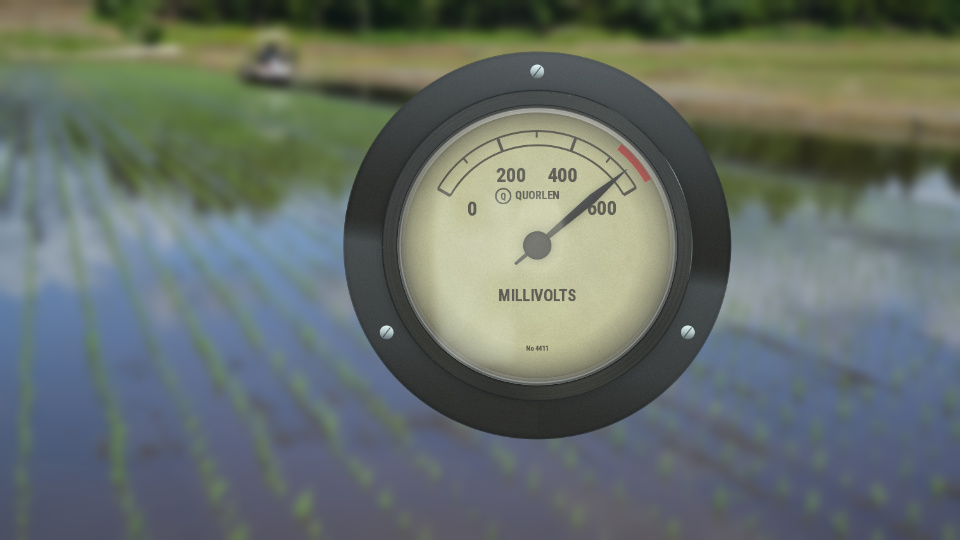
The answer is 550 mV
